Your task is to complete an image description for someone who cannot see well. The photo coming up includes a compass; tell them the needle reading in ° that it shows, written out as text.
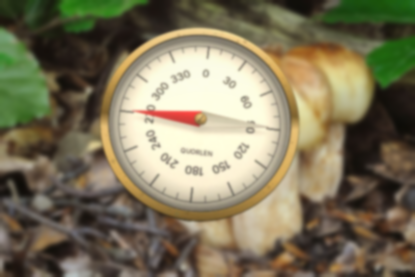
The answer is 270 °
